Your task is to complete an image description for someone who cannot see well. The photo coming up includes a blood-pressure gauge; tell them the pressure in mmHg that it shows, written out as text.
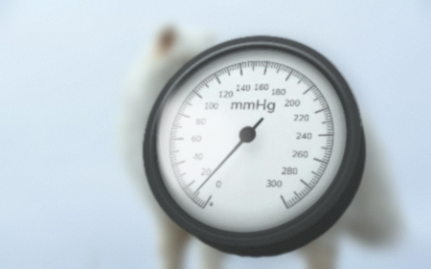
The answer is 10 mmHg
